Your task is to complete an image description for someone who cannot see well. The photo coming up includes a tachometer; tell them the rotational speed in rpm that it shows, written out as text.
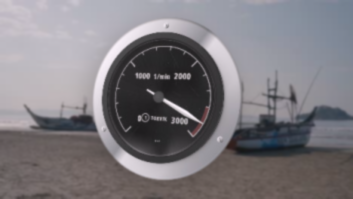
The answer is 2800 rpm
